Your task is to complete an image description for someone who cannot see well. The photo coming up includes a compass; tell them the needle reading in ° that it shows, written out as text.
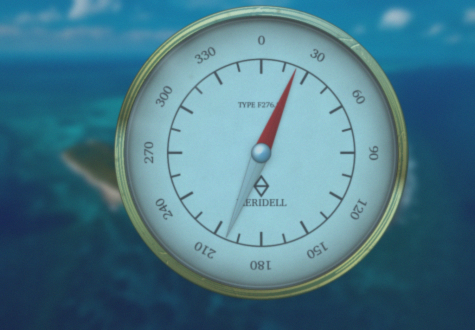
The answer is 22.5 °
